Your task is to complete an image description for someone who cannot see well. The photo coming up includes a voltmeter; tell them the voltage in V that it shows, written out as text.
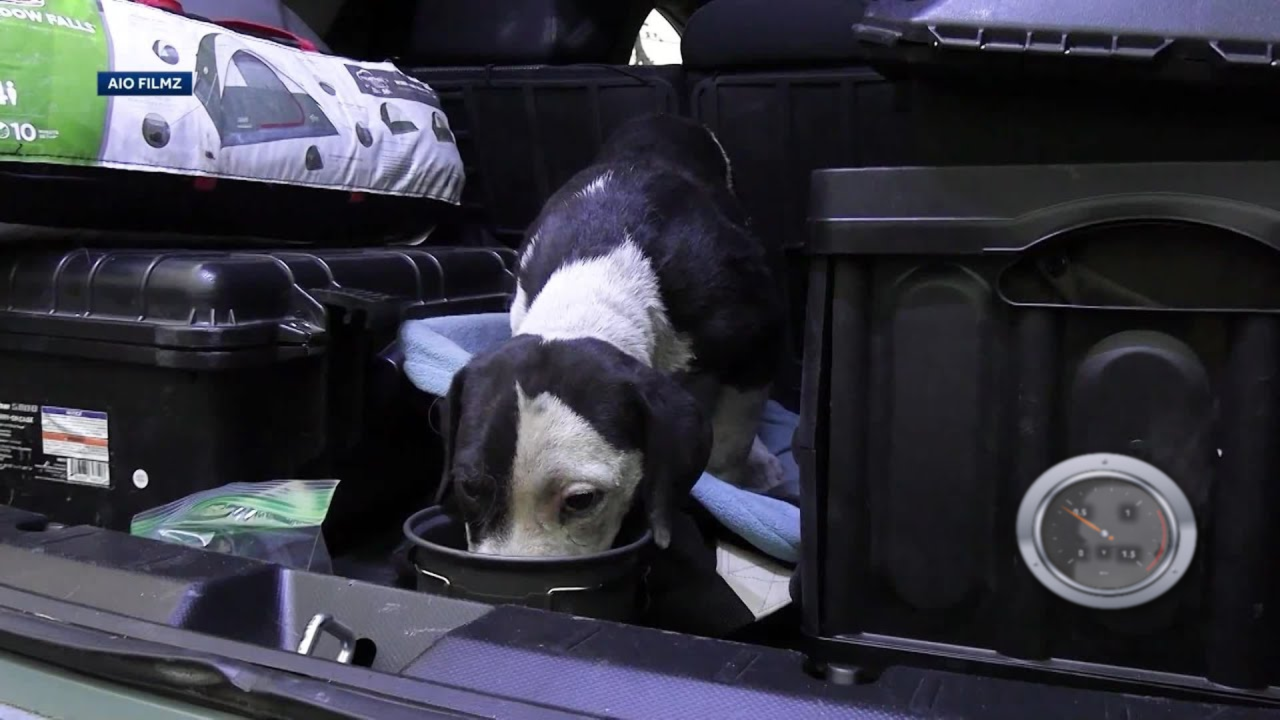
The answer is 0.45 V
